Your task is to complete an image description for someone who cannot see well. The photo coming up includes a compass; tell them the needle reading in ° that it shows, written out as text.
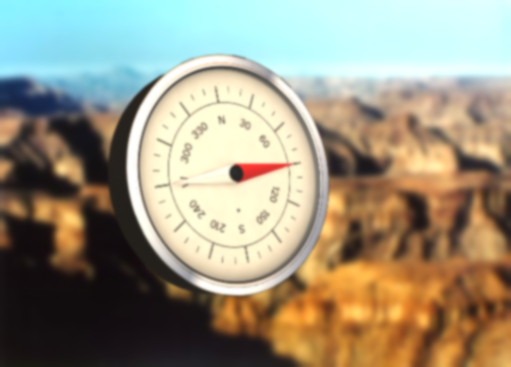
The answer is 90 °
